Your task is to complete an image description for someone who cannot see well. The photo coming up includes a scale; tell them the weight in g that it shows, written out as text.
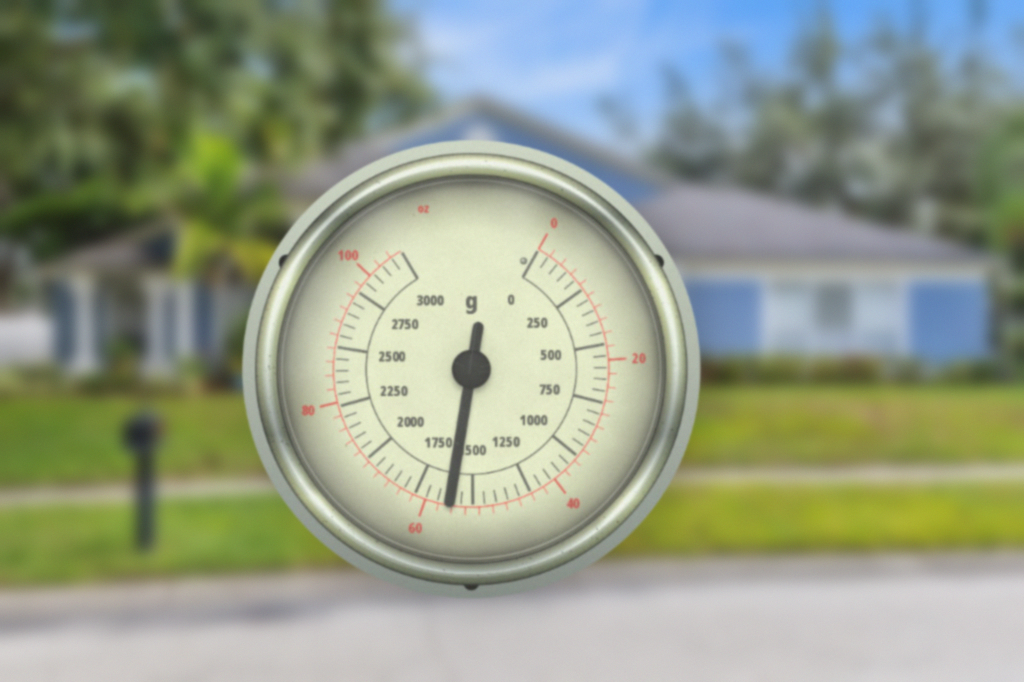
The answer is 1600 g
